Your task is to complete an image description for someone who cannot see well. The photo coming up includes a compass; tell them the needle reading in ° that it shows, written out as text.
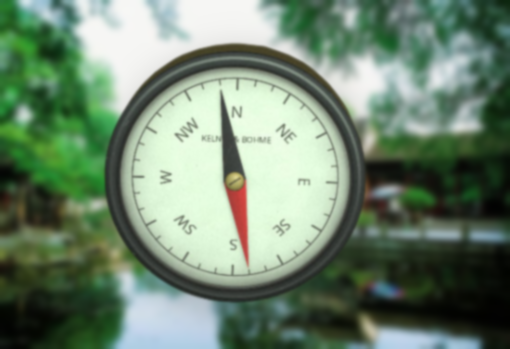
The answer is 170 °
